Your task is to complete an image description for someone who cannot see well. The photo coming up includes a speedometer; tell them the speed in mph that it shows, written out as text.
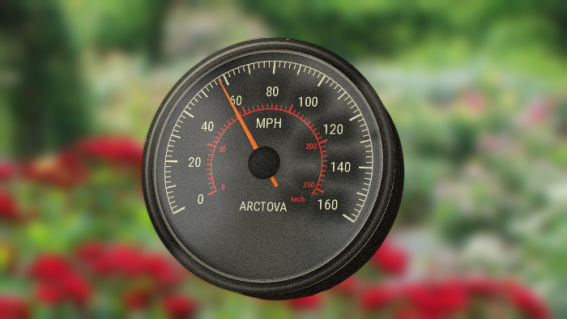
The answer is 58 mph
